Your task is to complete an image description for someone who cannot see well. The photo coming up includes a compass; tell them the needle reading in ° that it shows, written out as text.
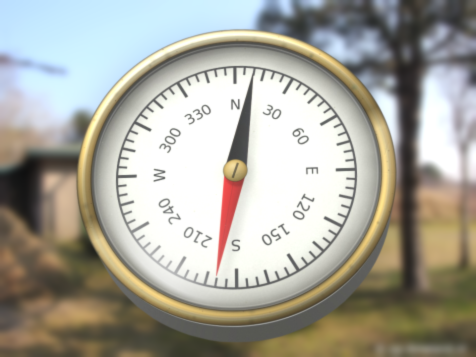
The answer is 190 °
